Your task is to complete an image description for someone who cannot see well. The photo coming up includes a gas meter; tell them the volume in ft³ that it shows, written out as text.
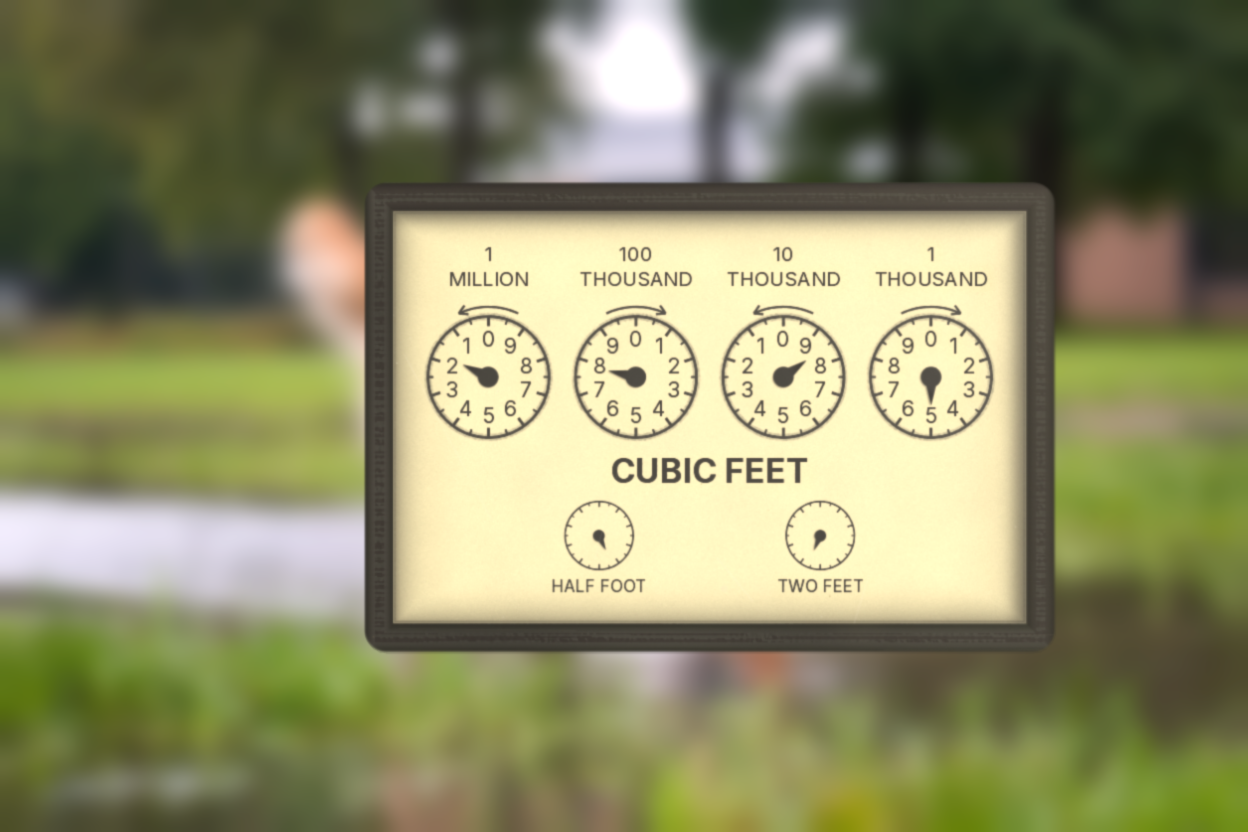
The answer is 178500 ft³
